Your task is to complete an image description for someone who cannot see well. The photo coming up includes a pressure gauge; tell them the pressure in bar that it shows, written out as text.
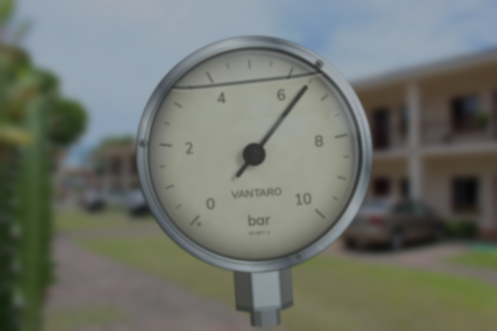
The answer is 6.5 bar
